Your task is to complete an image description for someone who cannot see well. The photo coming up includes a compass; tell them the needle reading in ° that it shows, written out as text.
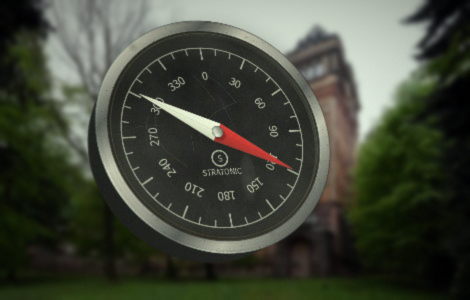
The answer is 120 °
